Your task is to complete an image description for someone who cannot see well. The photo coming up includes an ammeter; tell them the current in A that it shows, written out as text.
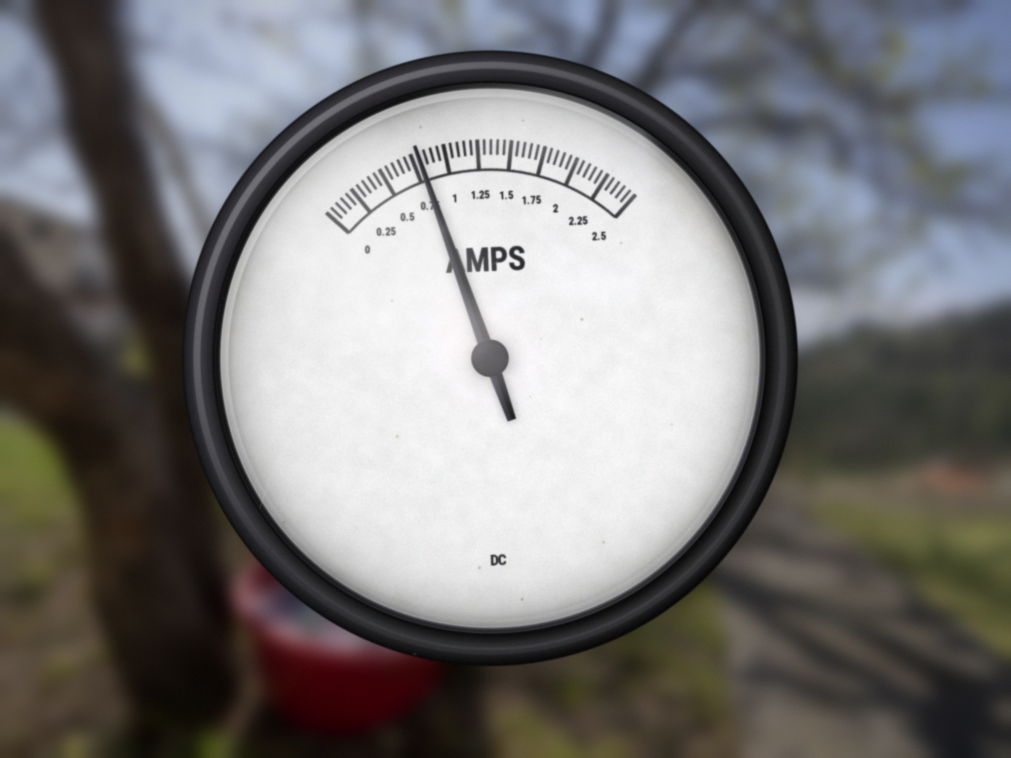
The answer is 0.8 A
